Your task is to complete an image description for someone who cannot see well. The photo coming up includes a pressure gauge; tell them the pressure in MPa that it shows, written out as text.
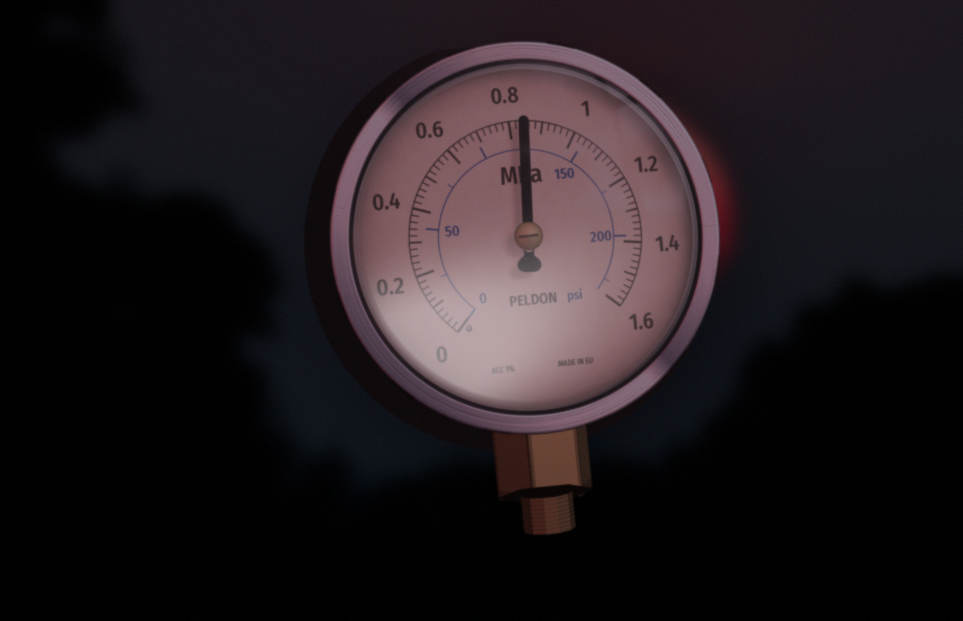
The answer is 0.84 MPa
